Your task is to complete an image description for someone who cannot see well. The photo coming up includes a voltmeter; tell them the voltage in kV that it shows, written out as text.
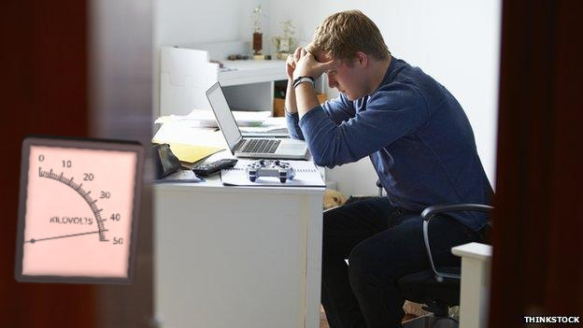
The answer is 45 kV
